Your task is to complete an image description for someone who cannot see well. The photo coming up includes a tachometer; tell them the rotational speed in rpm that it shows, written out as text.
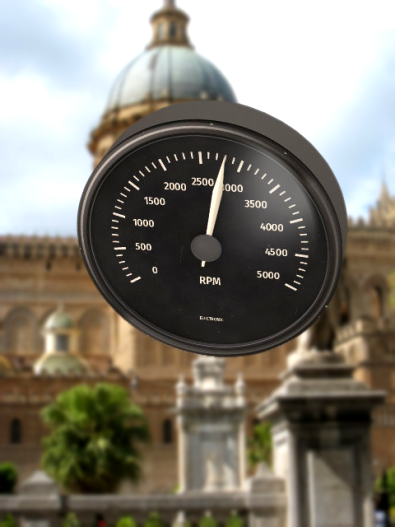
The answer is 2800 rpm
